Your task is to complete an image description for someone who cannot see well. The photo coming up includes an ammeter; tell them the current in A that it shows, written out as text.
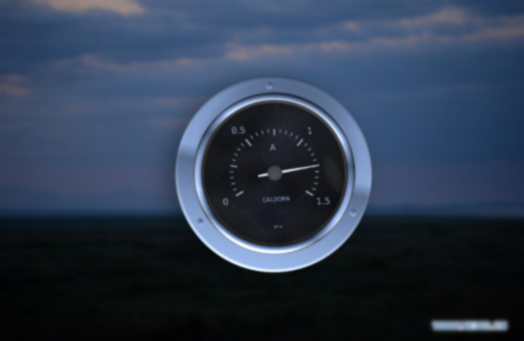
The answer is 1.25 A
